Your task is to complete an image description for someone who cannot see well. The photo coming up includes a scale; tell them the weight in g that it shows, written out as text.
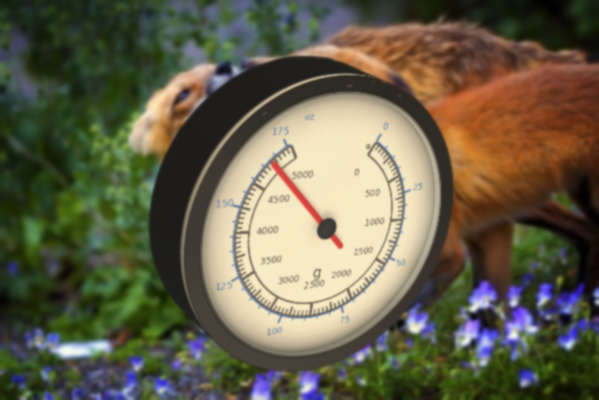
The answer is 4750 g
